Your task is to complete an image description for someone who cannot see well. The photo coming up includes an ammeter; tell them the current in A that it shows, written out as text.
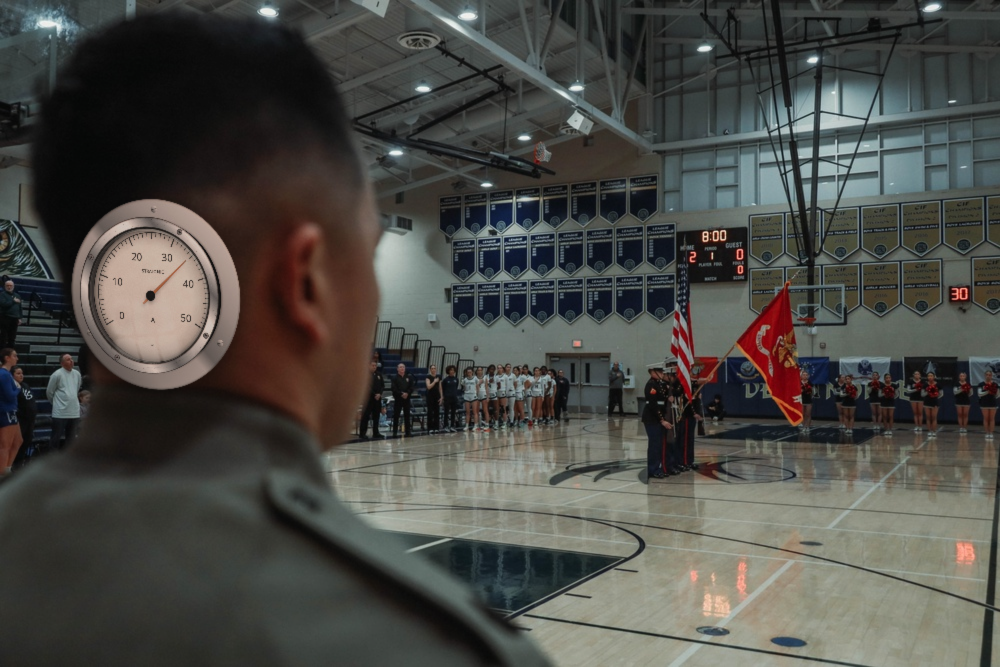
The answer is 35 A
